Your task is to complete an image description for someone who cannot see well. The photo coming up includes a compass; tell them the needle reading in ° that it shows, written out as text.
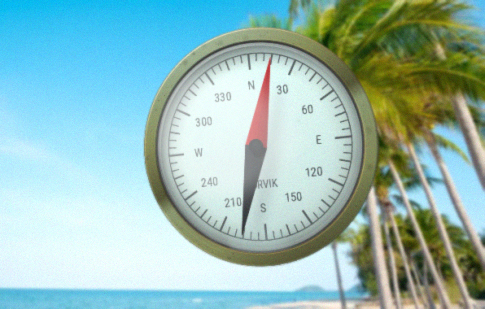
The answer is 15 °
